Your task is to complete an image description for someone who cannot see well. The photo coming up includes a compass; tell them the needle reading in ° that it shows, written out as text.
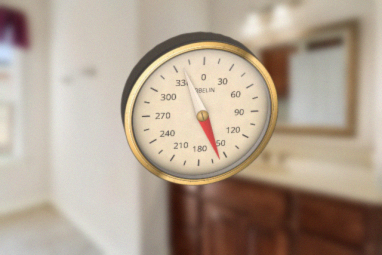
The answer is 157.5 °
